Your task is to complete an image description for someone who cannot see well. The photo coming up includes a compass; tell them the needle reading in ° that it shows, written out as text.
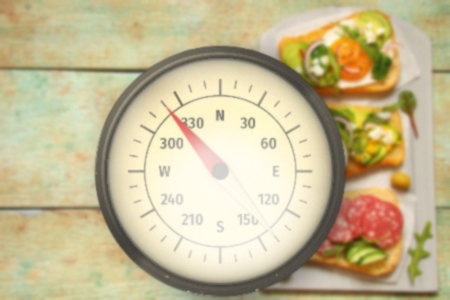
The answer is 320 °
